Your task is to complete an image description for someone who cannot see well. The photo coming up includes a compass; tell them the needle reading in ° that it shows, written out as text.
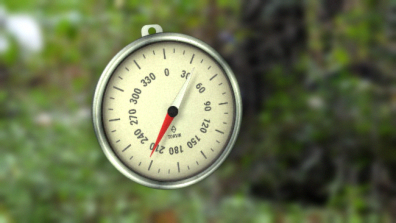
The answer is 215 °
